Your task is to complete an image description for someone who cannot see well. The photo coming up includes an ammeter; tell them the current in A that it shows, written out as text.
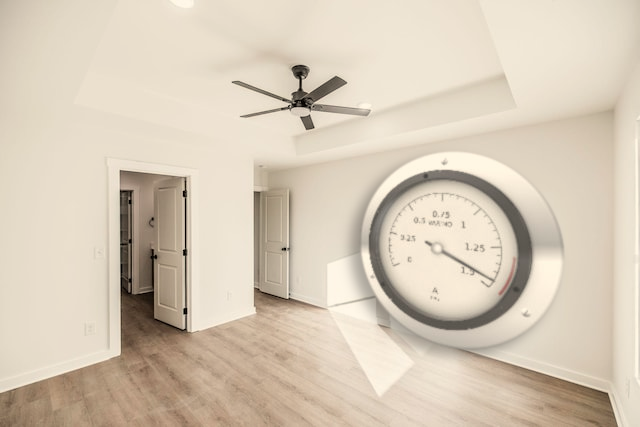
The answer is 1.45 A
